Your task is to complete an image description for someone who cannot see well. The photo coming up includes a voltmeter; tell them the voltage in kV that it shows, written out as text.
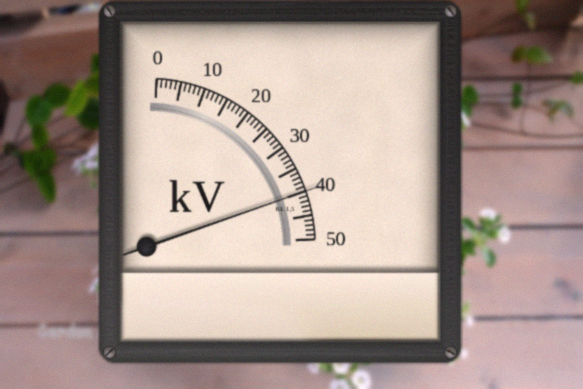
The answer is 40 kV
